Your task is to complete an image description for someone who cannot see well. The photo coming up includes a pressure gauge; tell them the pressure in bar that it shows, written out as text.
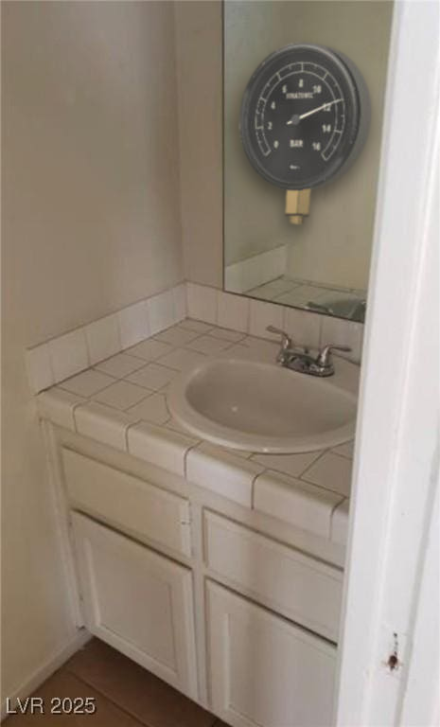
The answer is 12 bar
